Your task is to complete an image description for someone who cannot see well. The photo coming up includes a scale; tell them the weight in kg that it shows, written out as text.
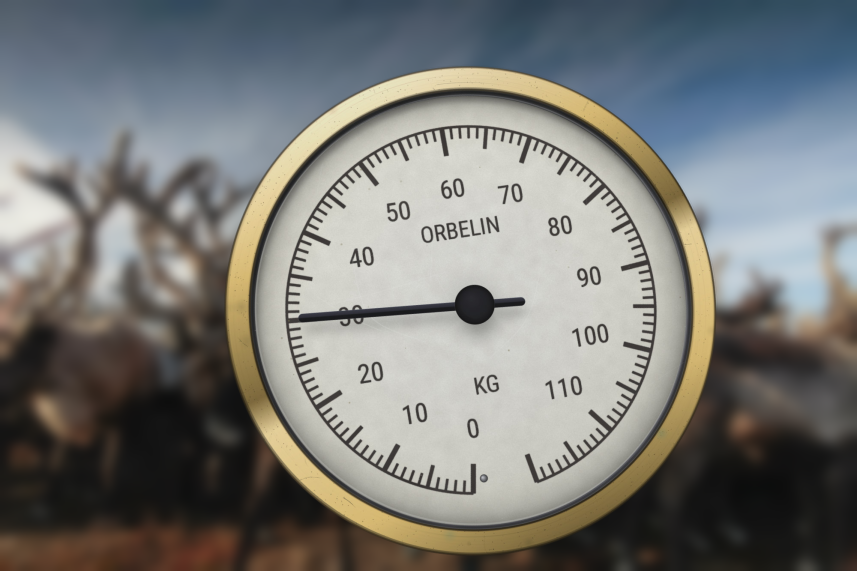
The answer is 30 kg
